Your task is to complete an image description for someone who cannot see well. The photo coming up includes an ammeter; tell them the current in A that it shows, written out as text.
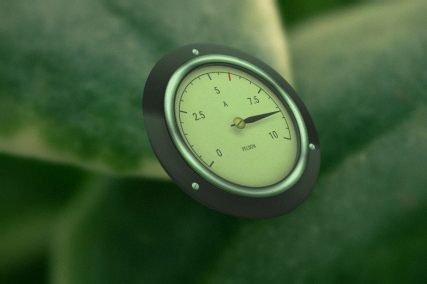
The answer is 8.75 A
